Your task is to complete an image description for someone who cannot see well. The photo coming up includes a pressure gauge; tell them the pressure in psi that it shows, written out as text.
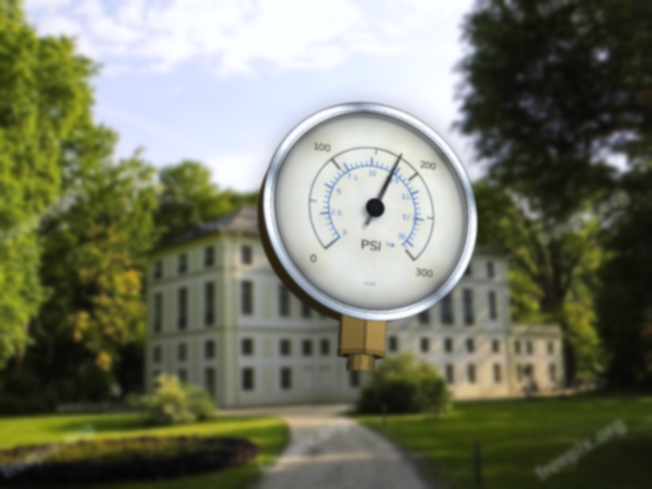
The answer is 175 psi
